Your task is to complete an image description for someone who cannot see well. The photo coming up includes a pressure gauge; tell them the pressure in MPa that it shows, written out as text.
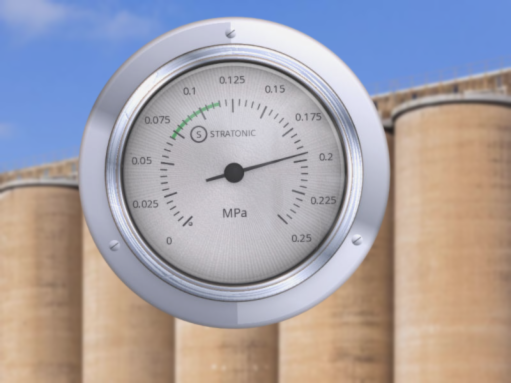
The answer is 0.195 MPa
